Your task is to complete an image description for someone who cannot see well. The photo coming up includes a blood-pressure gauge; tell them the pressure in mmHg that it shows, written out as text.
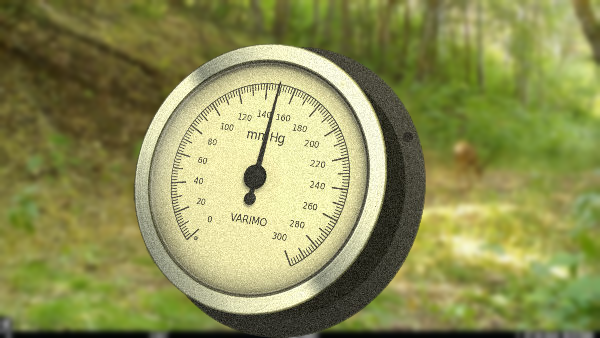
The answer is 150 mmHg
